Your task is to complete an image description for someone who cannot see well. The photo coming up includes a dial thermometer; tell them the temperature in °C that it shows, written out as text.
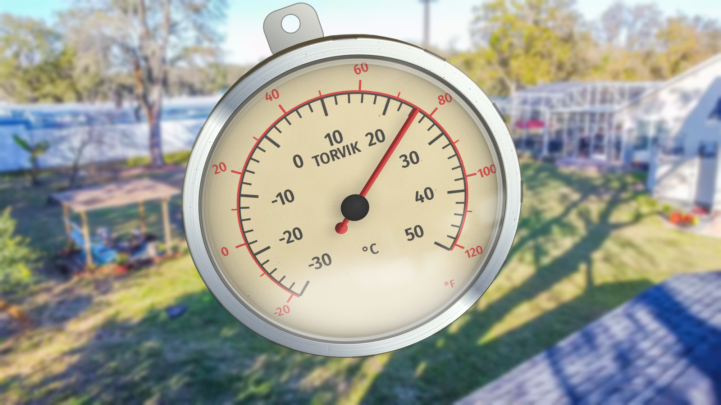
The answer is 24 °C
